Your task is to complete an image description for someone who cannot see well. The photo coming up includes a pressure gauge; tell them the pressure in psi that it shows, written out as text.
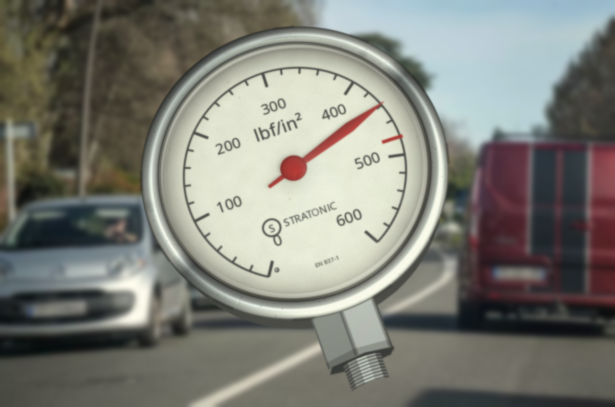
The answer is 440 psi
